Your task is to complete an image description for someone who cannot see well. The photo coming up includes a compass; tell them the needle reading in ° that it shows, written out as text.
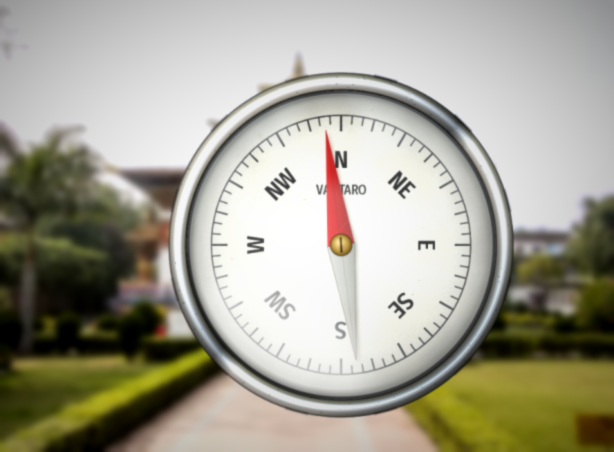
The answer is 352.5 °
